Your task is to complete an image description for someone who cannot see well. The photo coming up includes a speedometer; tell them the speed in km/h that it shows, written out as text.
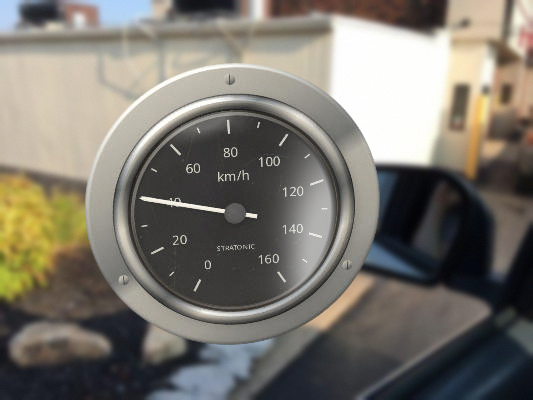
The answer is 40 km/h
